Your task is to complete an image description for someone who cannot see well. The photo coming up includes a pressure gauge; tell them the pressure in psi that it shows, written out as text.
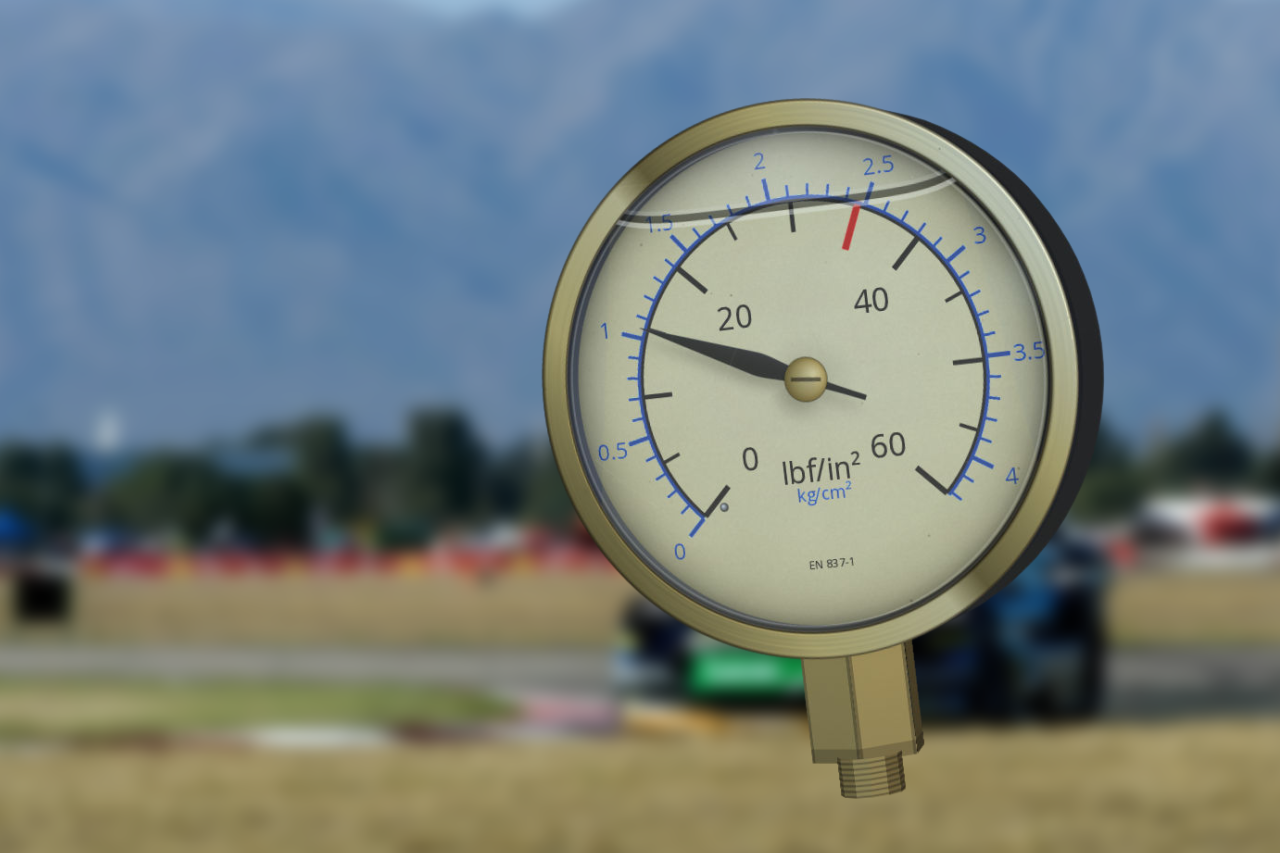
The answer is 15 psi
